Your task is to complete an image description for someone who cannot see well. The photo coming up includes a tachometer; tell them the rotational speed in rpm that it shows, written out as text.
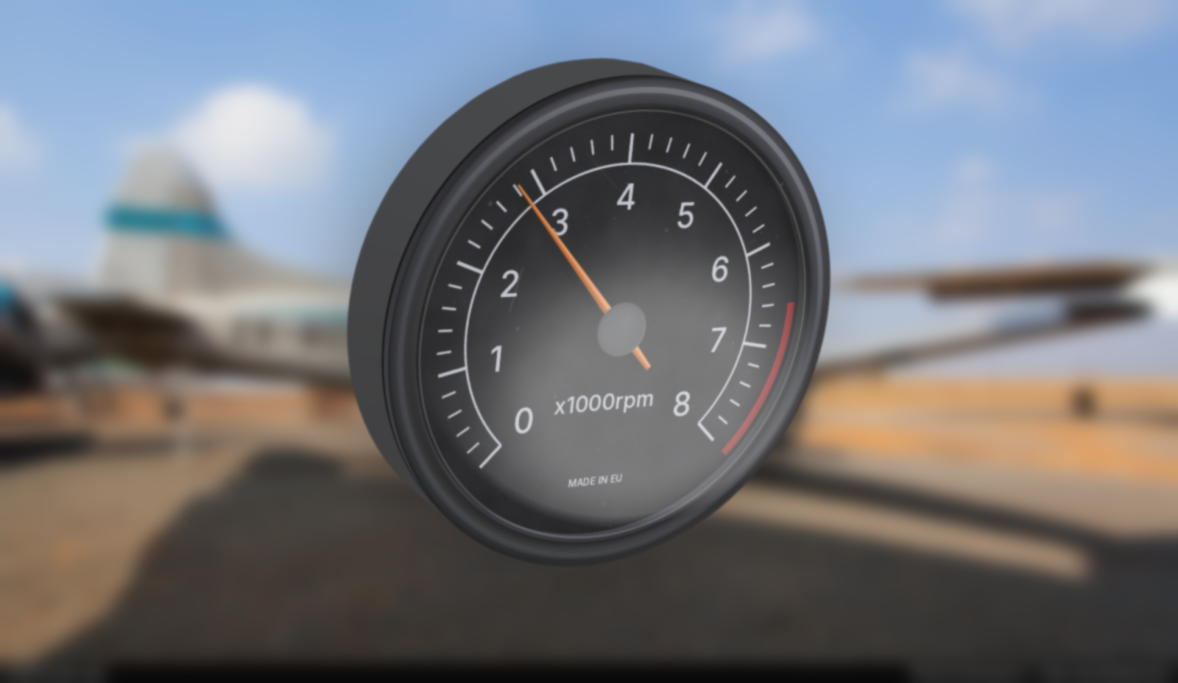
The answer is 2800 rpm
